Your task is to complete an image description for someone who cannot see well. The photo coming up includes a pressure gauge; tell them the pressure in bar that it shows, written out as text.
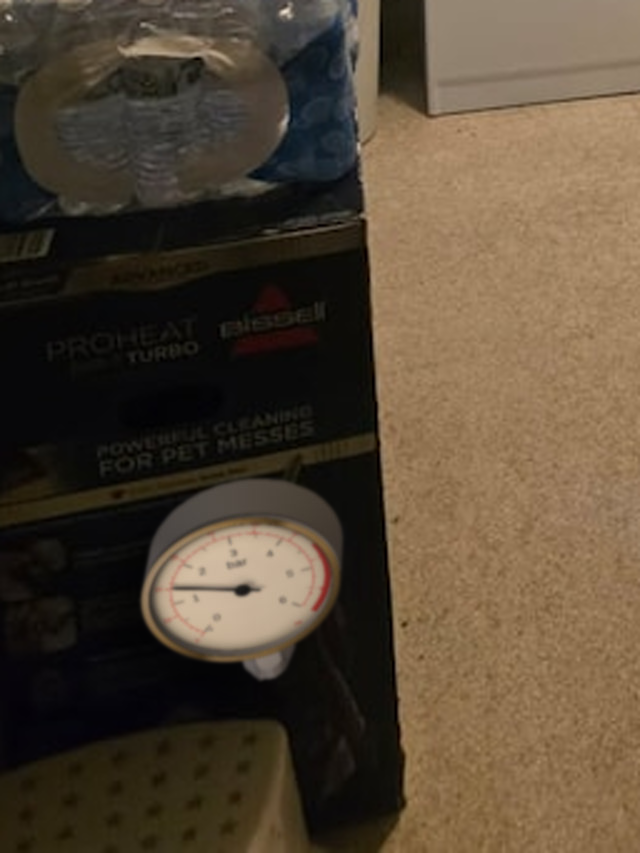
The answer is 1.5 bar
